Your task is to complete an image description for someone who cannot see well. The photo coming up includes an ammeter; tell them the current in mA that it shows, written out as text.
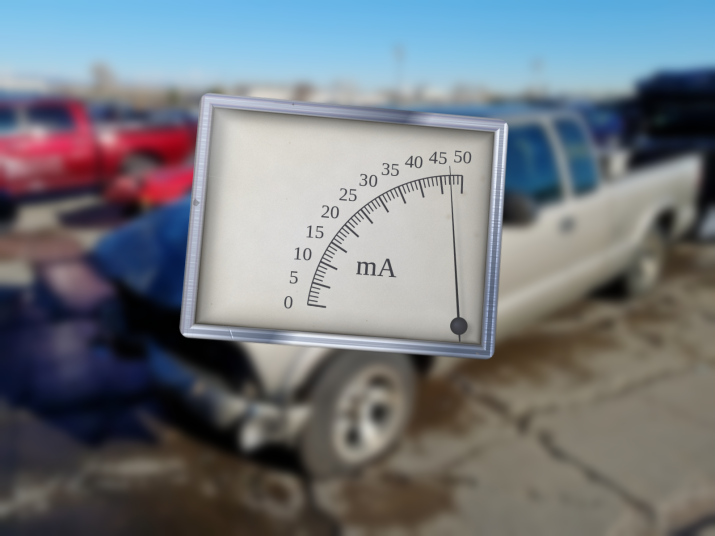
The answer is 47 mA
